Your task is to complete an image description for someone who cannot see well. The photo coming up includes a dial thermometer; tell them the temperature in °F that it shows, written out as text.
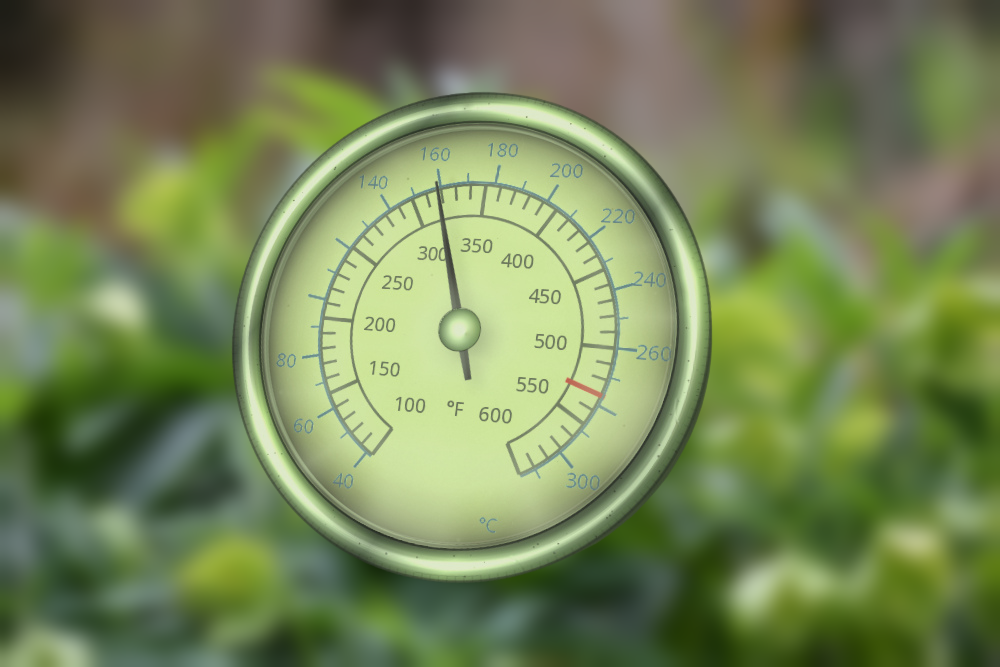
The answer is 320 °F
